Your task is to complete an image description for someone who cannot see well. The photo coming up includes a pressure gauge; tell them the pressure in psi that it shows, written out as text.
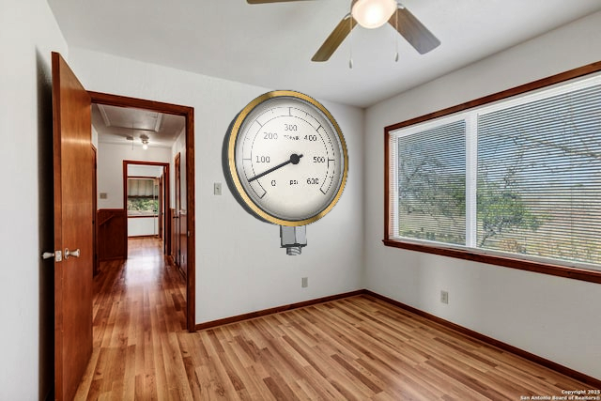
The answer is 50 psi
